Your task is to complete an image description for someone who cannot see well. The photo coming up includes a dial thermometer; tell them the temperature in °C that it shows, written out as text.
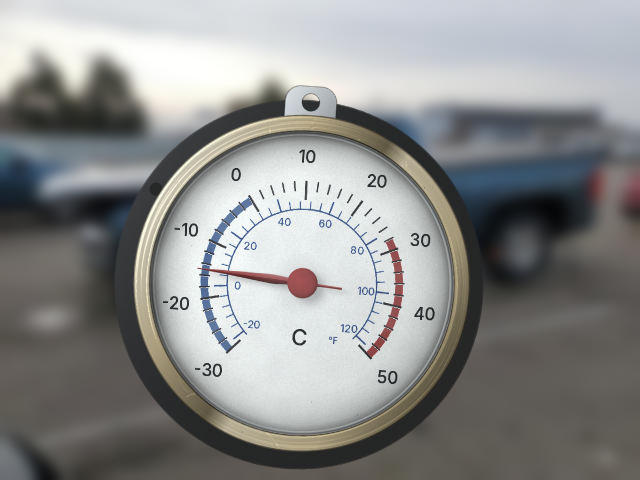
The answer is -15 °C
